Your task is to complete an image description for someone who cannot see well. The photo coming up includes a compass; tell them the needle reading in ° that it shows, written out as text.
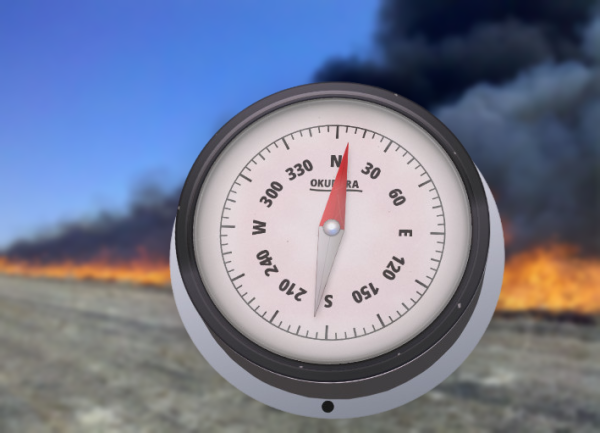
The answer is 7.5 °
